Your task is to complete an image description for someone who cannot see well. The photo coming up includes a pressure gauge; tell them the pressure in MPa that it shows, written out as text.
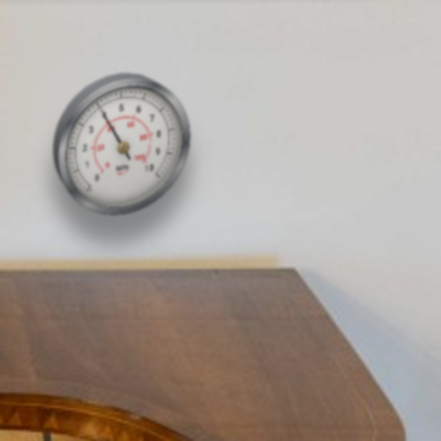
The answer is 4 MPa
